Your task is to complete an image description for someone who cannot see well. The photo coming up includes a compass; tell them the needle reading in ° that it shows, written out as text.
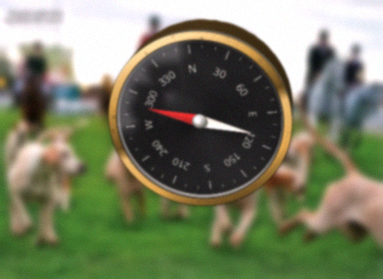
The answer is 290 °
